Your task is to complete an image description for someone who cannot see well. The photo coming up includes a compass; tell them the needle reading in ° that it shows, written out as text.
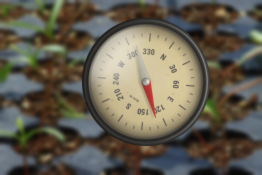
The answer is 130 °
